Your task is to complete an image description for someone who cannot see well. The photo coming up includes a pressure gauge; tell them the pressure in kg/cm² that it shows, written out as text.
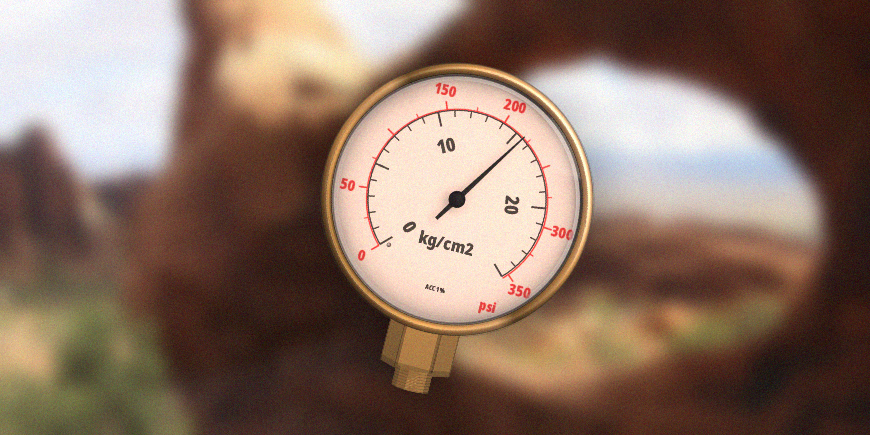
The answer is 15.5 kg/cm²
